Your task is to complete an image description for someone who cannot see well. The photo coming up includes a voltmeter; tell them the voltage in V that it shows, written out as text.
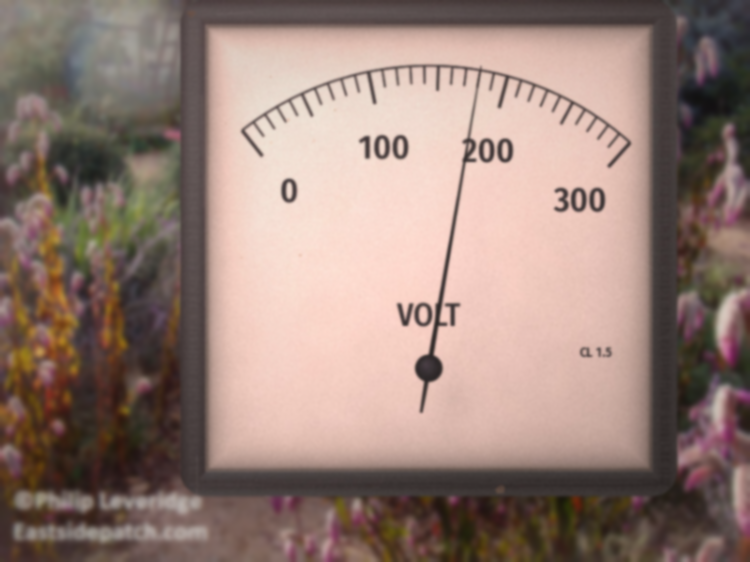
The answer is 180 V
